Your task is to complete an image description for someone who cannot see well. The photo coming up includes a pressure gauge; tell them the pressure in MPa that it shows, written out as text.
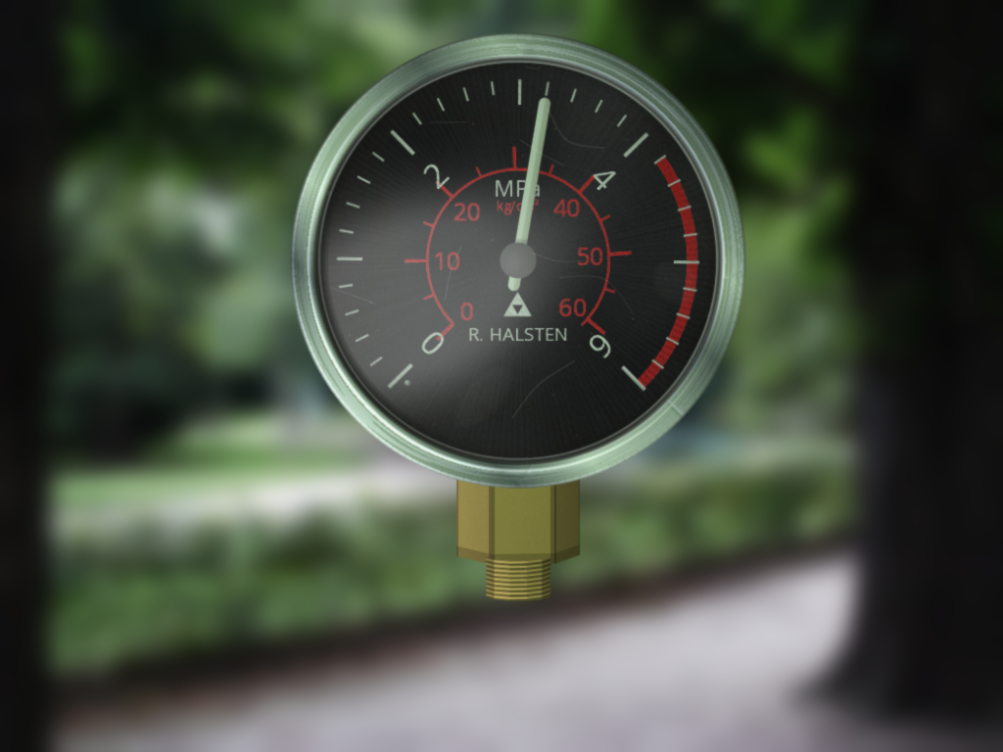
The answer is 3.2 MPa
